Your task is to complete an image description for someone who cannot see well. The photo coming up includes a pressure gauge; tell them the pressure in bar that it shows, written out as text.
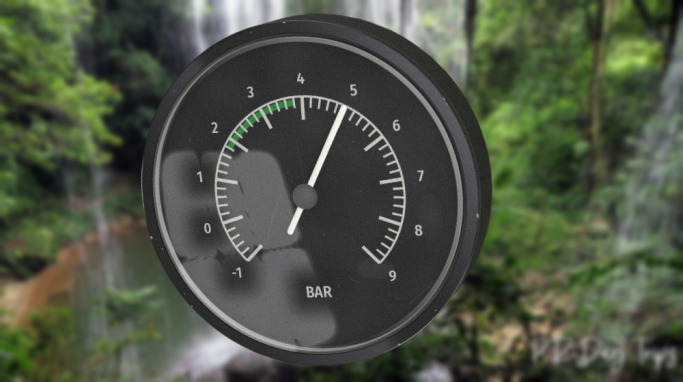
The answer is 5 bar
